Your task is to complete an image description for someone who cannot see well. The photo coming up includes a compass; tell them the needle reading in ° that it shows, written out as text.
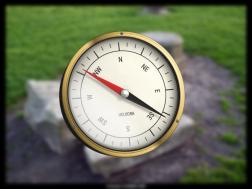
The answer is 305 °
